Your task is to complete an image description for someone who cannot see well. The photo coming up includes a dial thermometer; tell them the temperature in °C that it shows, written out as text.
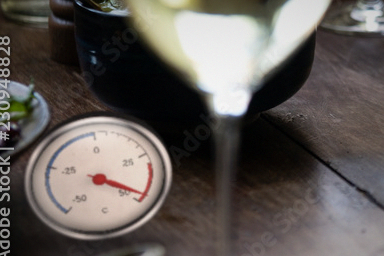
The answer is 45 °C
